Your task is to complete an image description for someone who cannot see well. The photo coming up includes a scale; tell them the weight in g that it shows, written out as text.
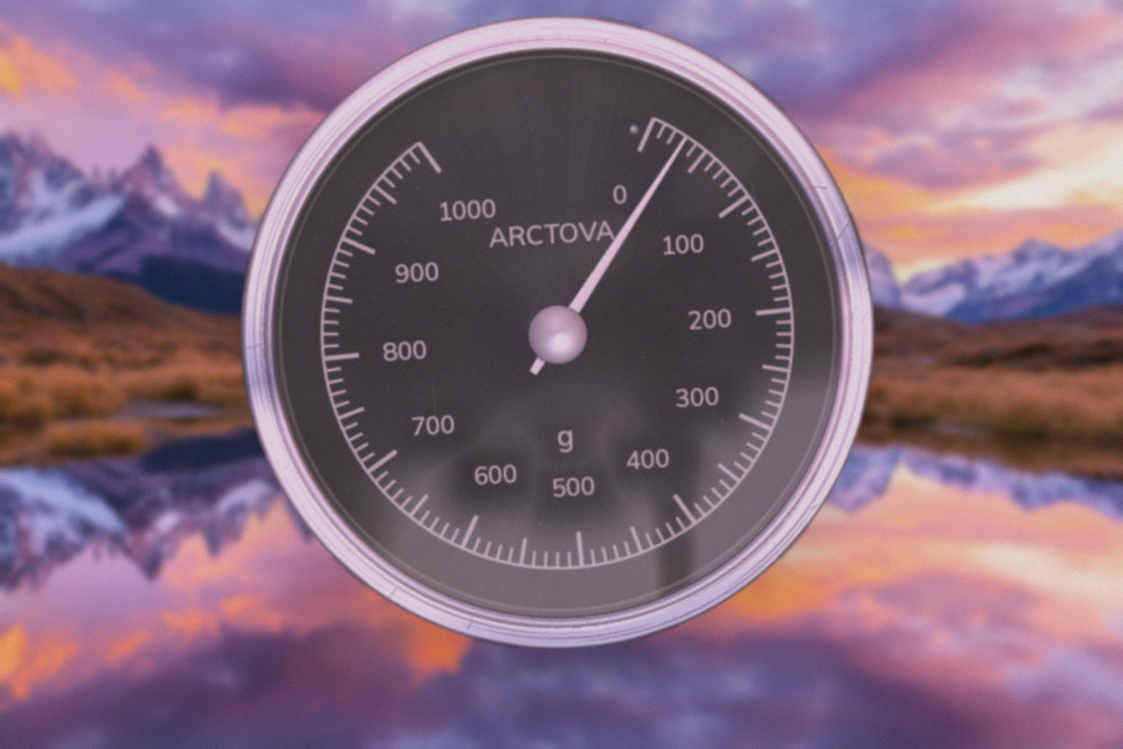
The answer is 30 g
